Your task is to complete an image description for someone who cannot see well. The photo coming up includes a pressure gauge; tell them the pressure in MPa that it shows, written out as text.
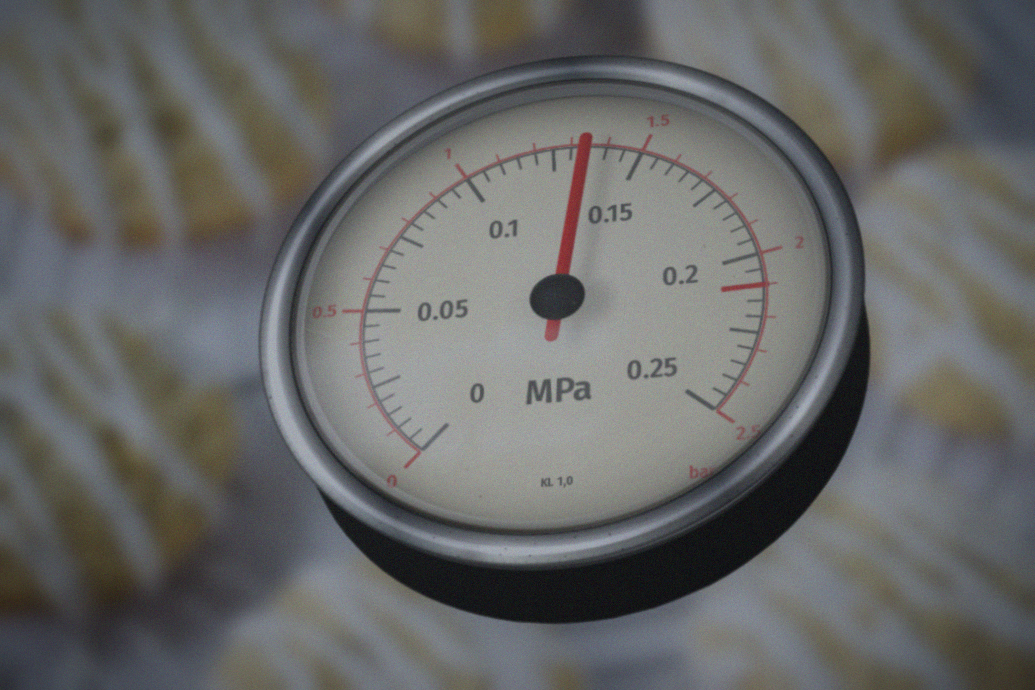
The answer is 0.135 MPa
